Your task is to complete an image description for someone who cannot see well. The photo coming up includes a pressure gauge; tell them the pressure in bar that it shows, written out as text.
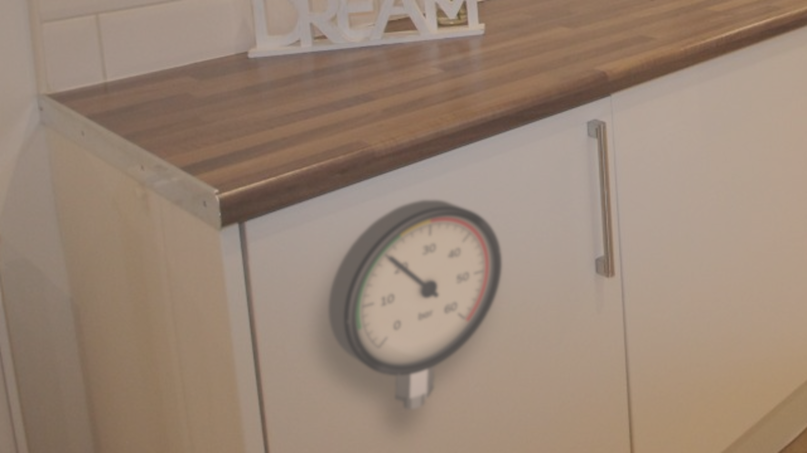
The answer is 20 bar
